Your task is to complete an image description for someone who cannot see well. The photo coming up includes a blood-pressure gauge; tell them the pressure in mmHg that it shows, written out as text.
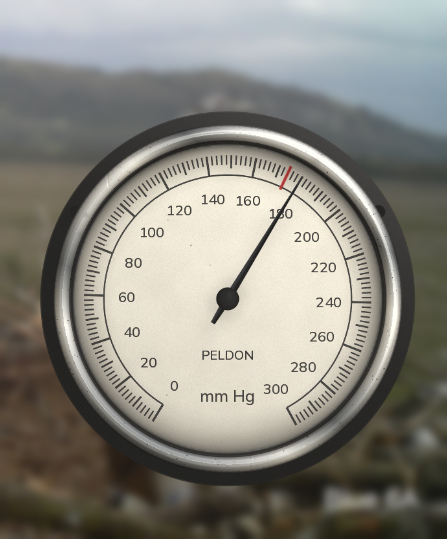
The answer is 180 mmHg
